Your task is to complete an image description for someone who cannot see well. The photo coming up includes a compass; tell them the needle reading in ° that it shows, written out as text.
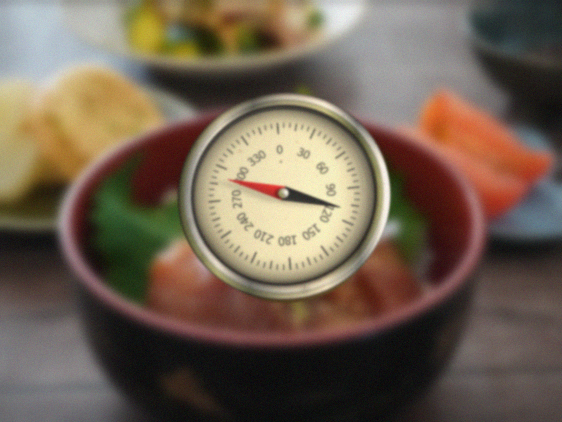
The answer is 290 °
